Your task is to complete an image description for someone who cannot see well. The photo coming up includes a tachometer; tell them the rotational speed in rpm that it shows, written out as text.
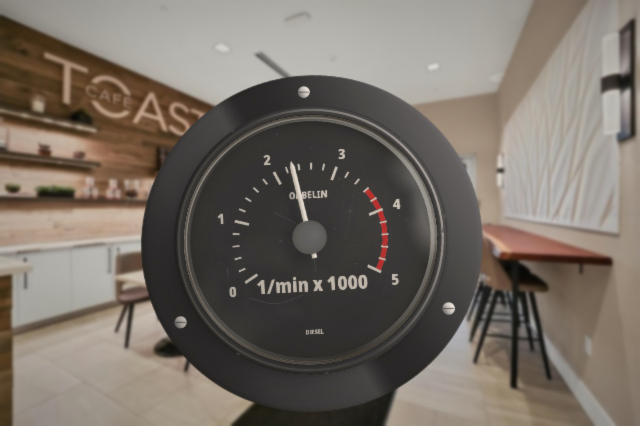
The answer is 2300 rpm
